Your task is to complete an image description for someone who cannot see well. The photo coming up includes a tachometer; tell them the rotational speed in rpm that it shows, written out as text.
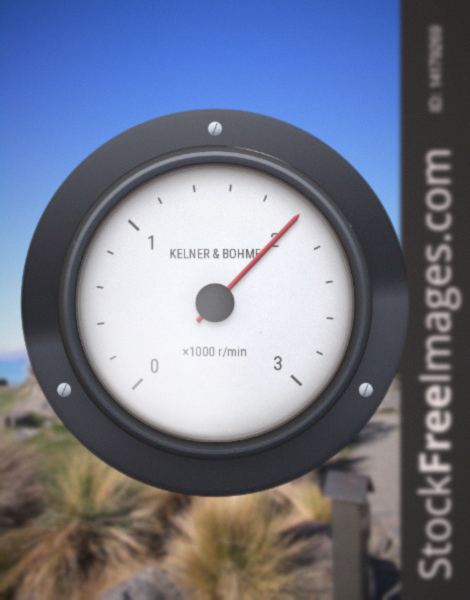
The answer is 2000 rpm
